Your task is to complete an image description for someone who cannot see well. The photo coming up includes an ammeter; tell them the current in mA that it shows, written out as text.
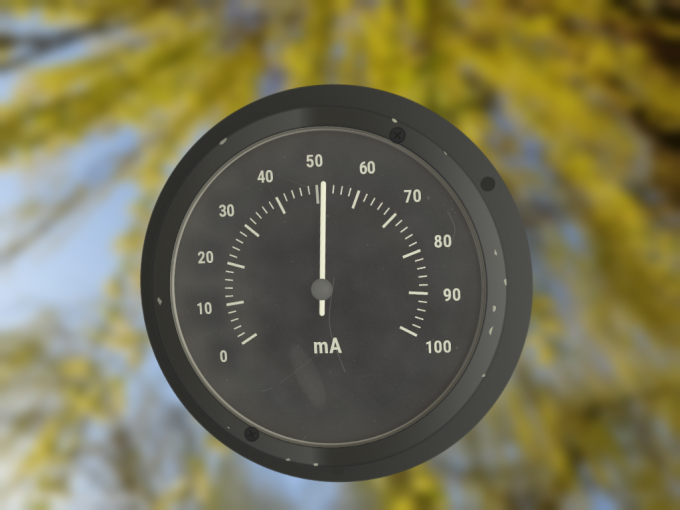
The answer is 52 mA
